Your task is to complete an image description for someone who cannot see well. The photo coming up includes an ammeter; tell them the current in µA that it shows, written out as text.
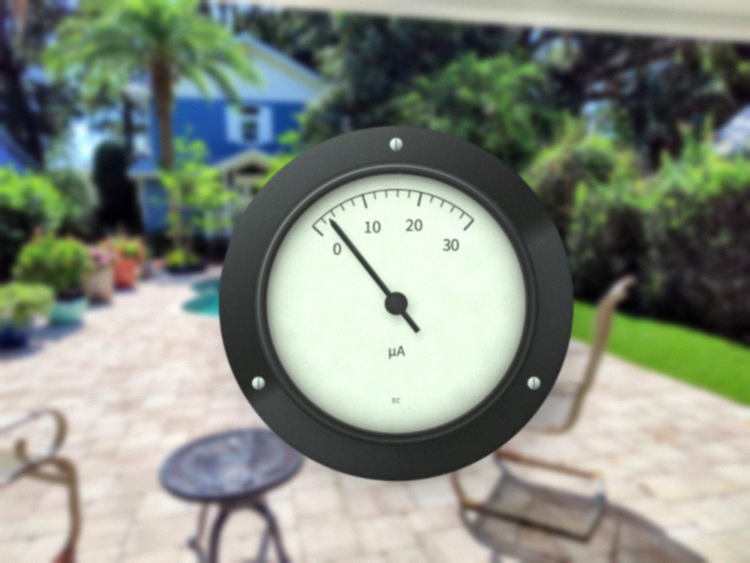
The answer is 3 µA
